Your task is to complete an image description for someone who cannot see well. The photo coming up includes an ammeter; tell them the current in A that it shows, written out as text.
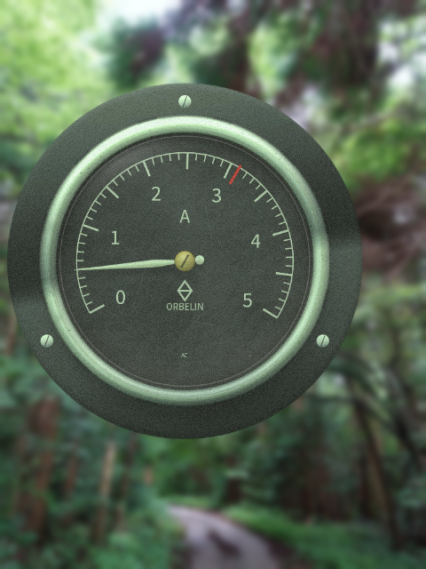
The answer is 0.5 A
